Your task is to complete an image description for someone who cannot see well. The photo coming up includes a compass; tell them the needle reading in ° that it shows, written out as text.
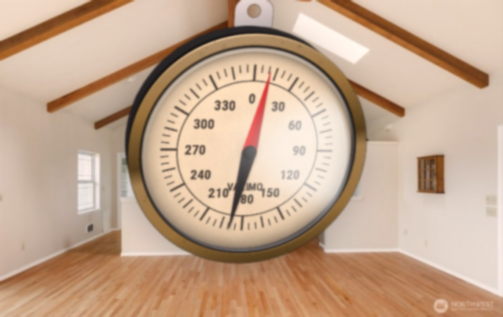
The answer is 10 °
